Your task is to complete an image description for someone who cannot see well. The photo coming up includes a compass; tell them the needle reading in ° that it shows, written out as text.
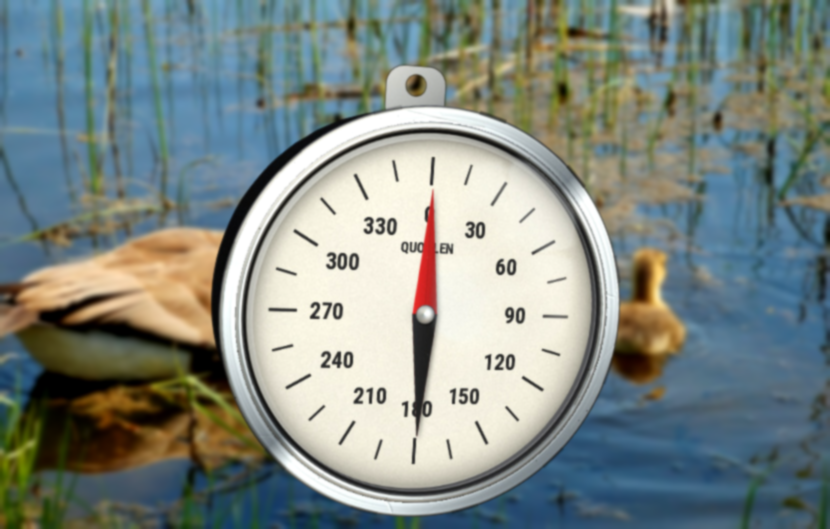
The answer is 0 °
